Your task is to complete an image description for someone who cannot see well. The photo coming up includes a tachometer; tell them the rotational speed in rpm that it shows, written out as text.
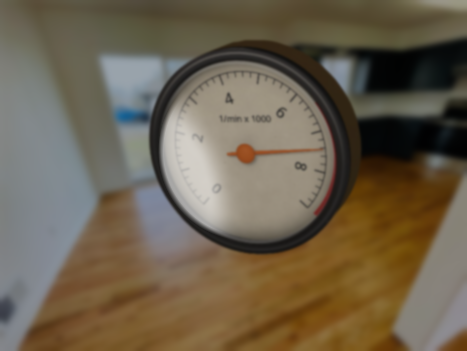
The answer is 7400 rpm
